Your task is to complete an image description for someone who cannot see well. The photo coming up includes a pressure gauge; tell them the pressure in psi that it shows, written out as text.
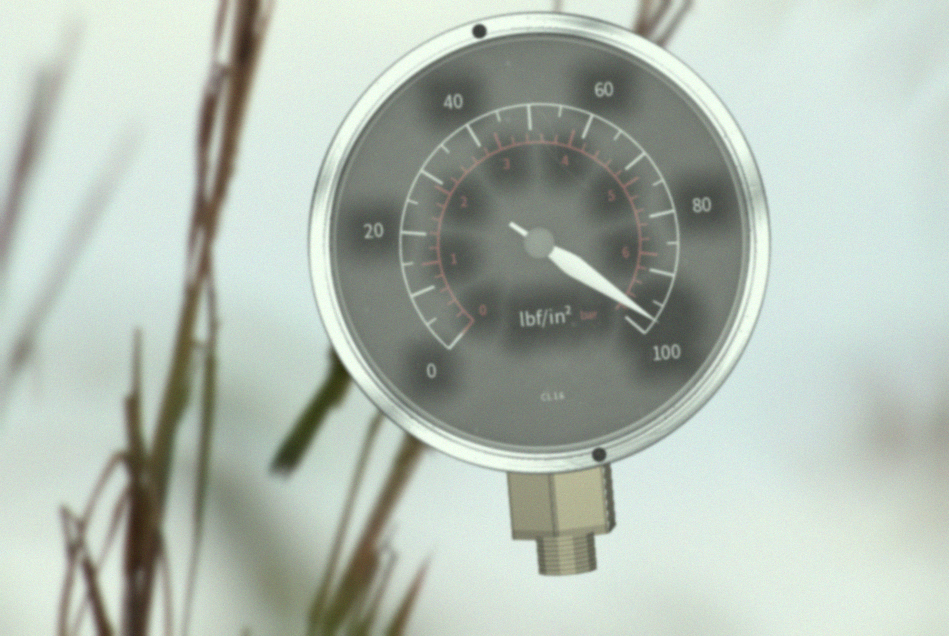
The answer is 97.5 psi
